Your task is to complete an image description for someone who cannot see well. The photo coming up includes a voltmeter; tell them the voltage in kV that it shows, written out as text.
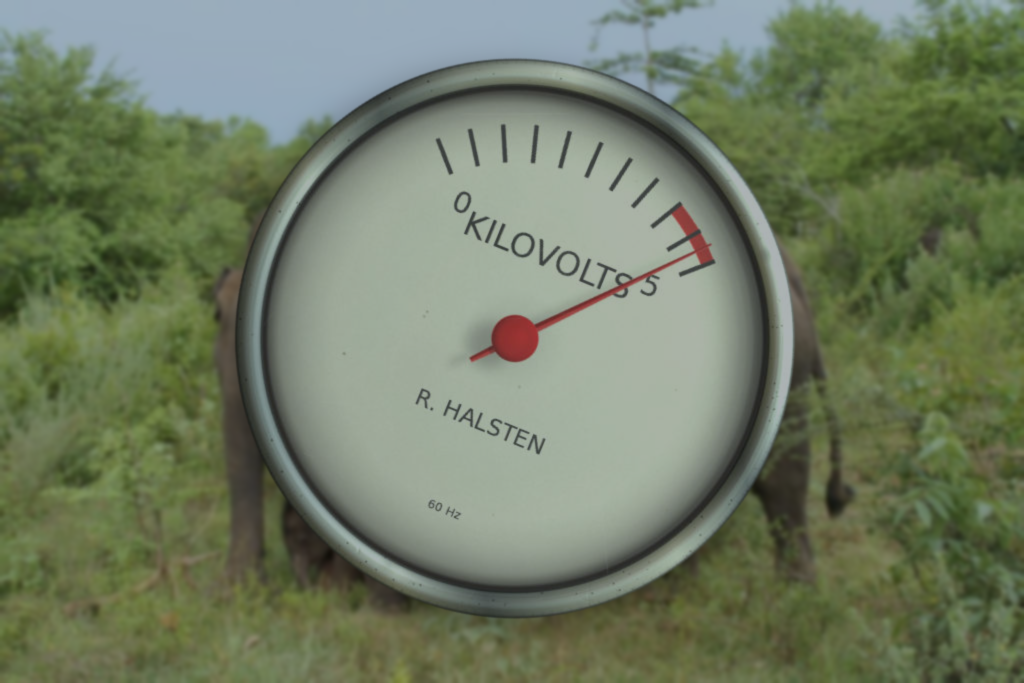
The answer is 4.75 kV
